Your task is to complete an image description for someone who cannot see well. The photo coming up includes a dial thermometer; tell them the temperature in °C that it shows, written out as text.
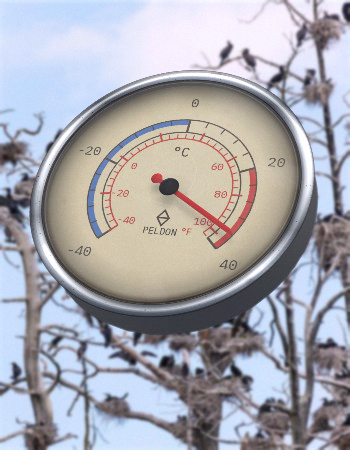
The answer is 36 °C
